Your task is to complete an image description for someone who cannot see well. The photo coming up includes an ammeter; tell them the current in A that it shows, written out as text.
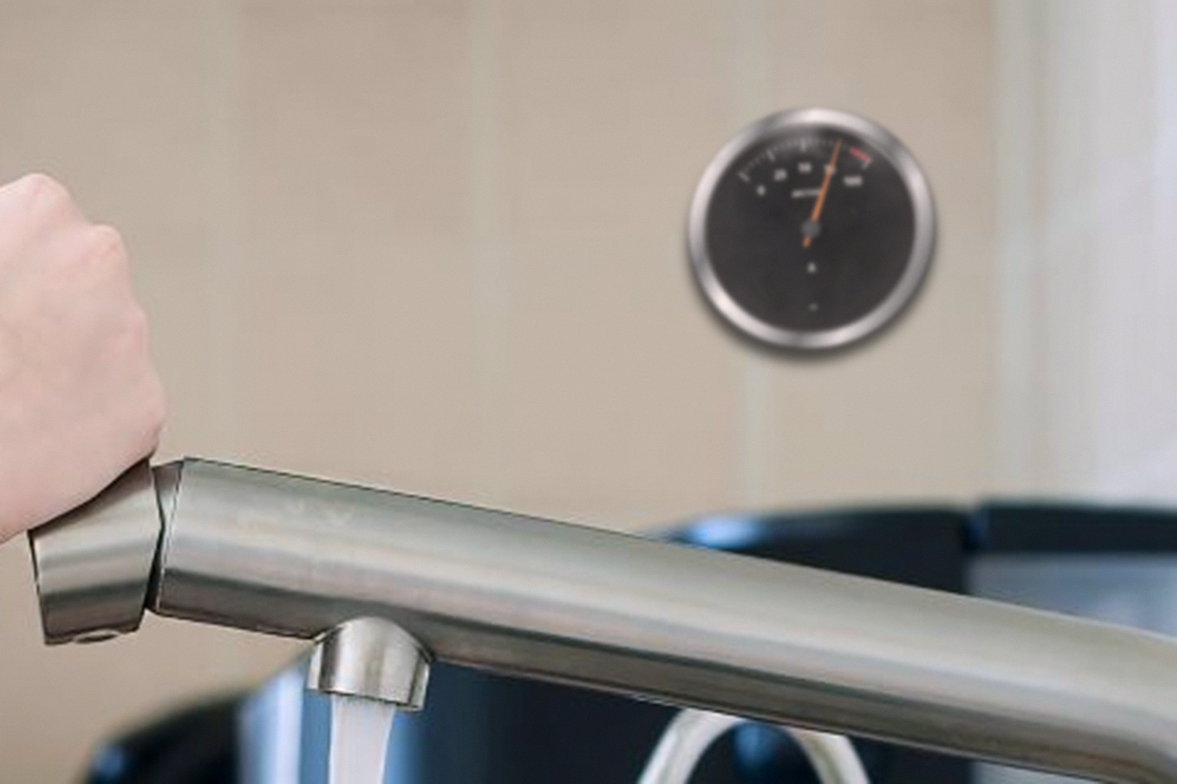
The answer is 75 A
